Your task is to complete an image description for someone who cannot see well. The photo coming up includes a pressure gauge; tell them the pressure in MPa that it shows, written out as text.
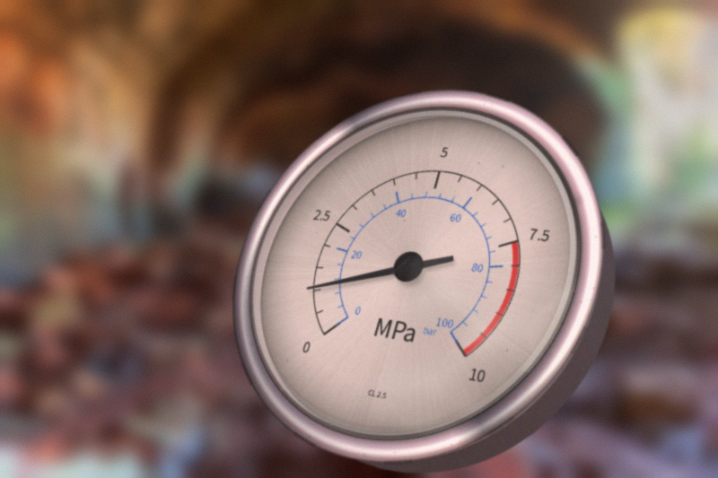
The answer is 1 MPa
